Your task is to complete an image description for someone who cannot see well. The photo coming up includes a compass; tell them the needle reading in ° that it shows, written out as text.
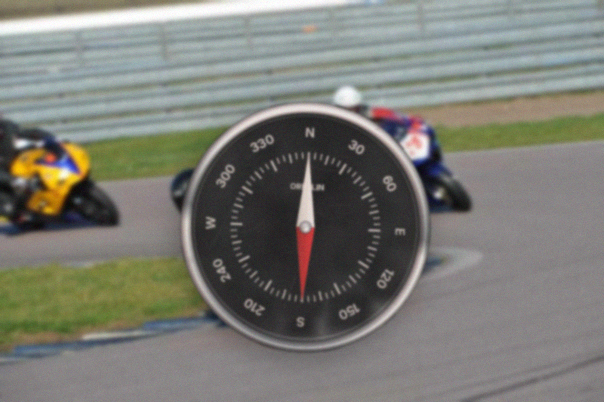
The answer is 180 °
